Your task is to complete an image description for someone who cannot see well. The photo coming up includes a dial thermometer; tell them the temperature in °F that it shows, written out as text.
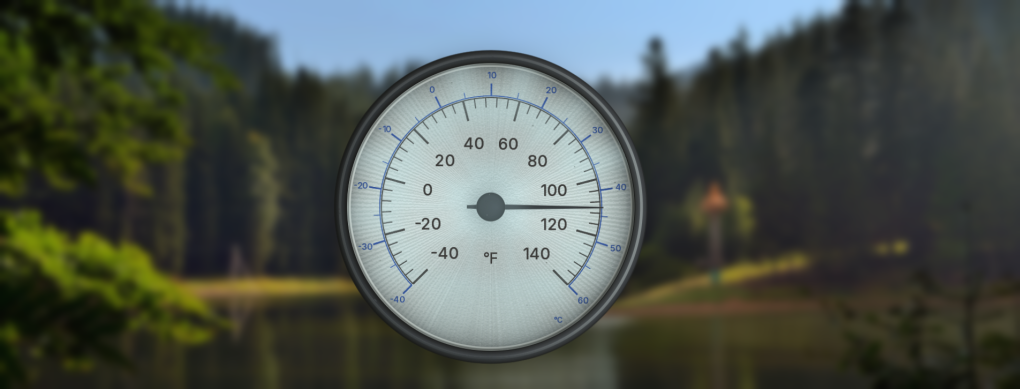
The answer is 110 °F
